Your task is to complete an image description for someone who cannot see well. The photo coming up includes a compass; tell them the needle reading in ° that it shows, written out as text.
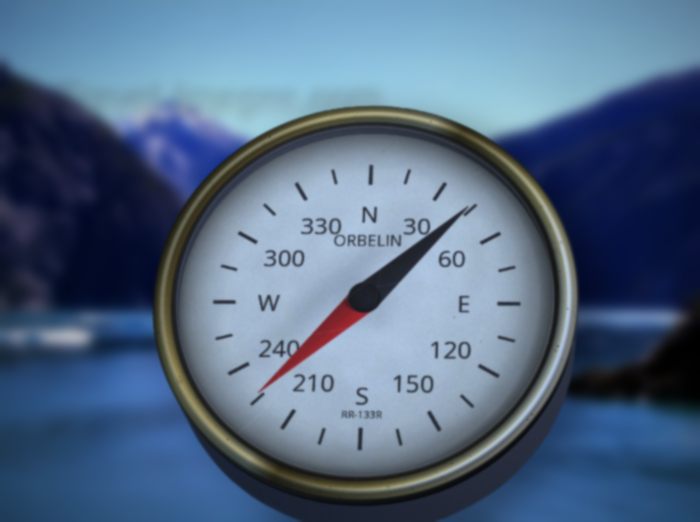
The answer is 225 °
